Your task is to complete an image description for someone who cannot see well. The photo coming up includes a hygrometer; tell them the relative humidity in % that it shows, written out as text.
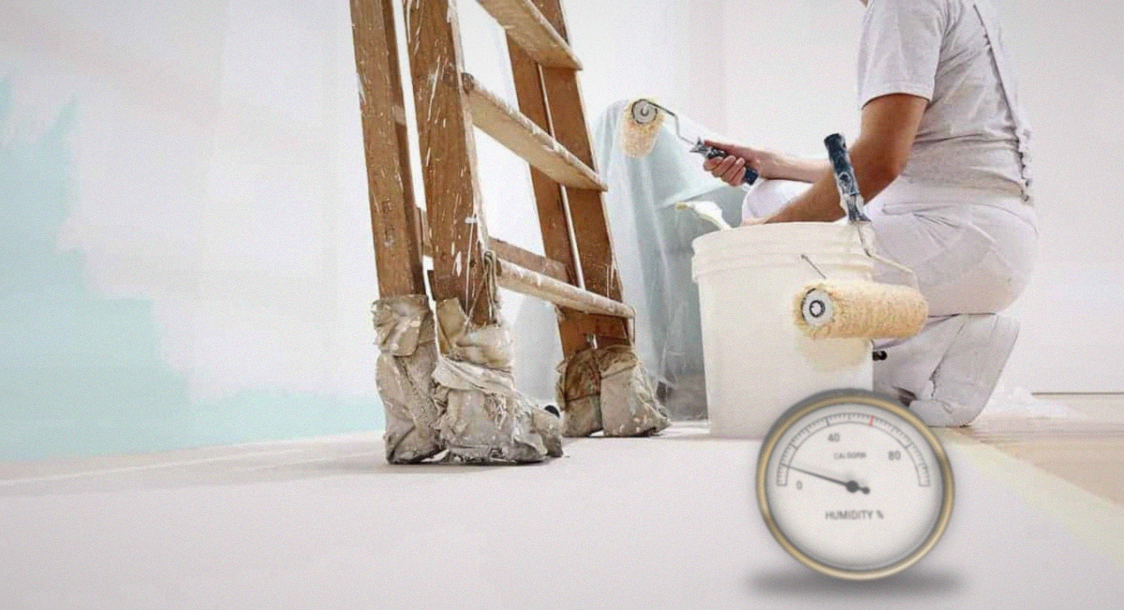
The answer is 10 %
